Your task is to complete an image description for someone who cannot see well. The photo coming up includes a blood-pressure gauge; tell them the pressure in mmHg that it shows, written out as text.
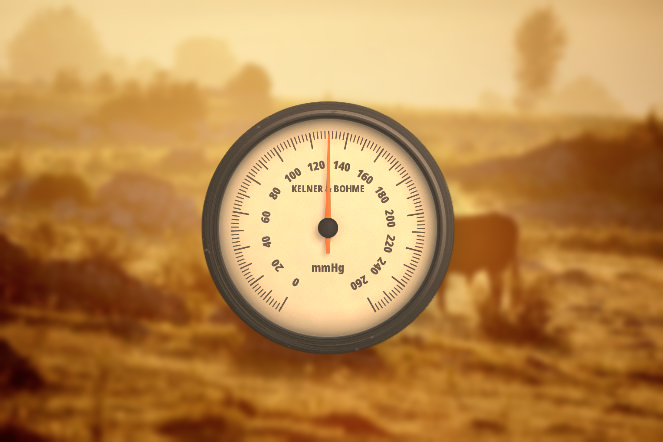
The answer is 130 mmHg
